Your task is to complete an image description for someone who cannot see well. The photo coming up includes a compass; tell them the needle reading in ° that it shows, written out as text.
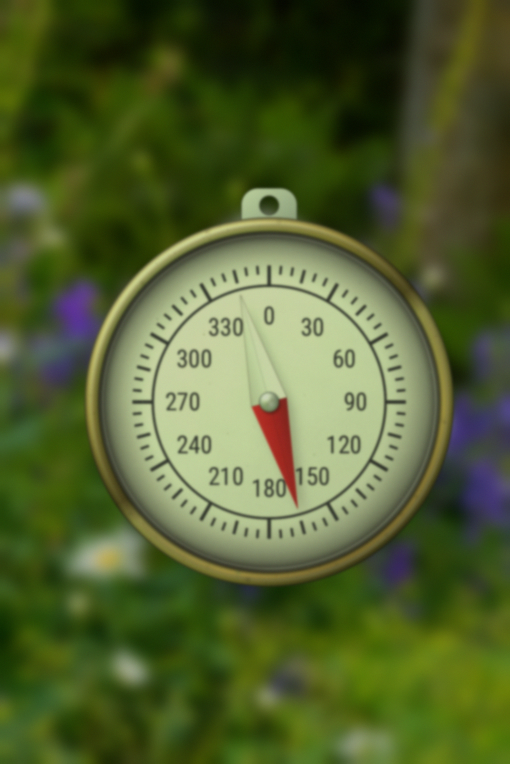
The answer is 165 °
